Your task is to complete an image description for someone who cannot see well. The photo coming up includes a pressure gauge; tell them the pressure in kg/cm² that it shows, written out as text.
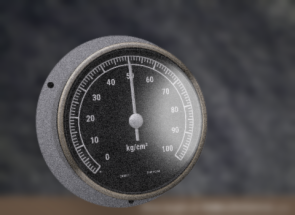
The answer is 50 kg/cm²
